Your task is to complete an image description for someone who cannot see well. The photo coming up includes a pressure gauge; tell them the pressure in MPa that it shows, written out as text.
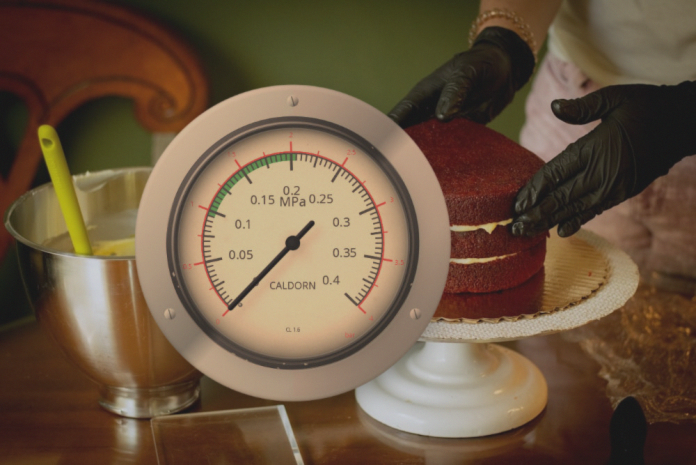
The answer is 0 MPa
